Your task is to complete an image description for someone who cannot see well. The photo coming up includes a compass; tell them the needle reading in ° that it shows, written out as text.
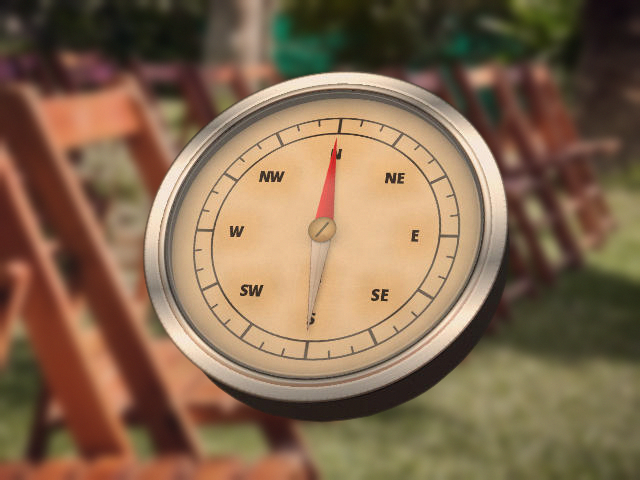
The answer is 0 °
